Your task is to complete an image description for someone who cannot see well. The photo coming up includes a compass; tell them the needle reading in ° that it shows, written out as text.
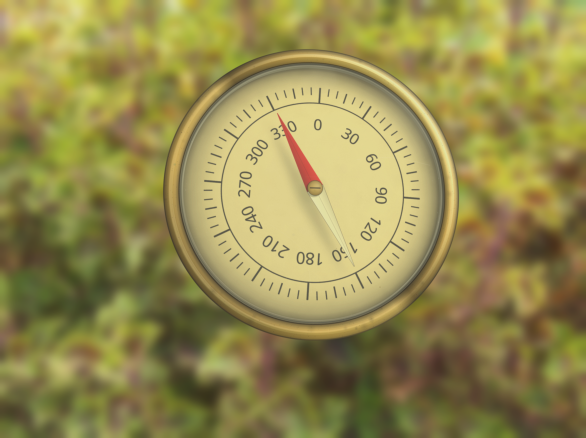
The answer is 330 °
